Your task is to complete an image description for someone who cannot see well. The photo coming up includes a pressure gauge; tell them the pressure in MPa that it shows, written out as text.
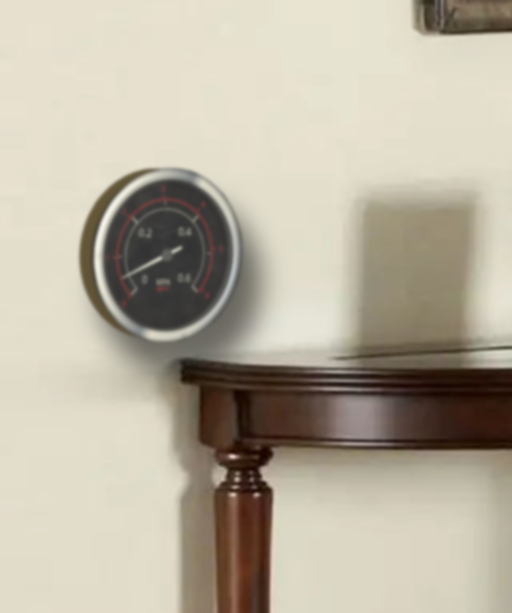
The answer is 0.05 MPa
